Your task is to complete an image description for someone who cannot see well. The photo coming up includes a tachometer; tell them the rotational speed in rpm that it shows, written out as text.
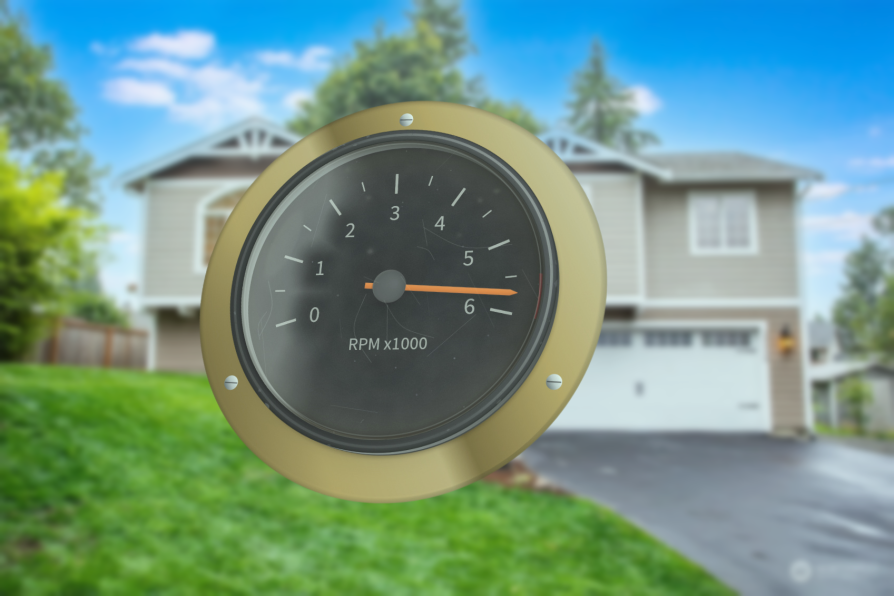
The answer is 5750 rpm
